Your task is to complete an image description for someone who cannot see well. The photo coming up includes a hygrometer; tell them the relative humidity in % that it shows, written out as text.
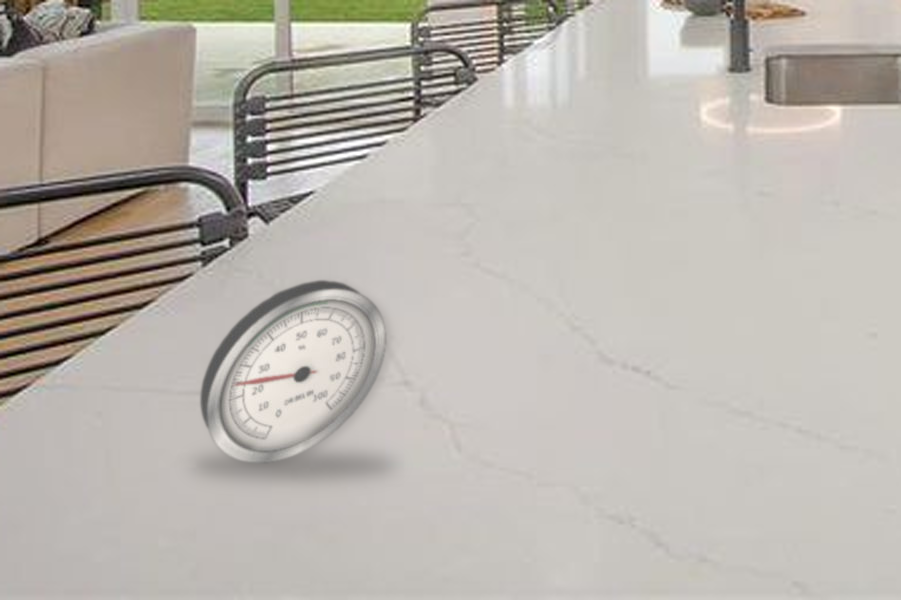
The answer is 25 %
